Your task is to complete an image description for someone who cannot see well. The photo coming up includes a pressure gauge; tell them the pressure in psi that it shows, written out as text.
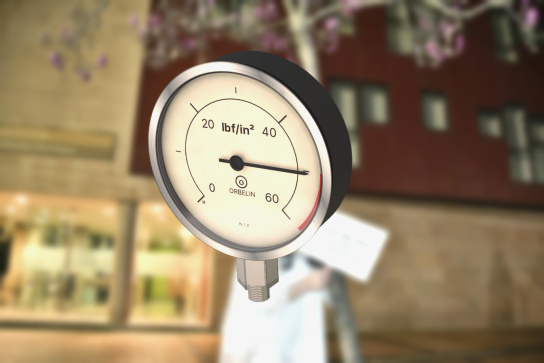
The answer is 50 psi
